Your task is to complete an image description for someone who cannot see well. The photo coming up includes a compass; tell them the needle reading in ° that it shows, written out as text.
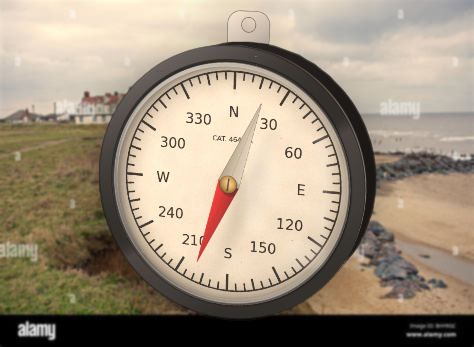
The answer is 200 °
